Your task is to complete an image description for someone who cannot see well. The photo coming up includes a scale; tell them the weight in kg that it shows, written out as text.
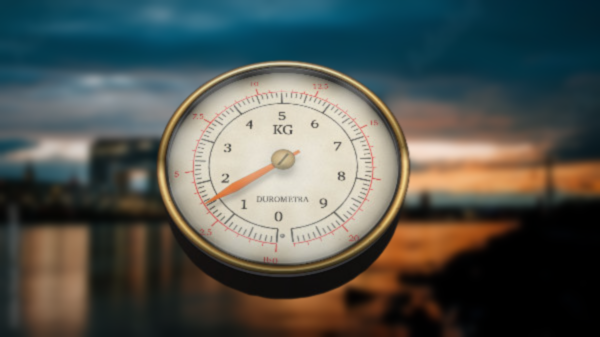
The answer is 1.5 kg
